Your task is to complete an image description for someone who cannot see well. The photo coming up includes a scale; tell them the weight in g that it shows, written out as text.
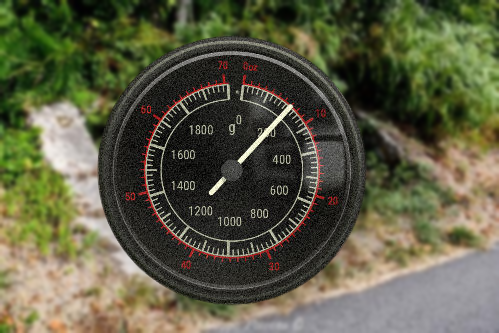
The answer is 200 g
